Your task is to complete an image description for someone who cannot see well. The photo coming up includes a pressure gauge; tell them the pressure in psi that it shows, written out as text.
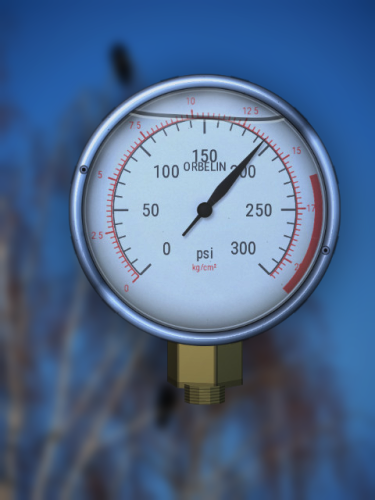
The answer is 195 psi
